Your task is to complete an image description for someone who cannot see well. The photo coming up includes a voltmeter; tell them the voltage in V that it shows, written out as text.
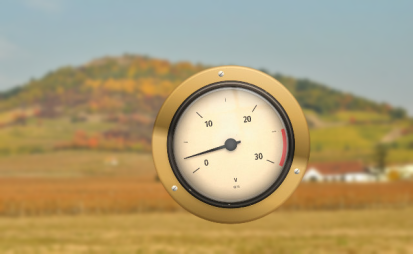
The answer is 2.5 V
